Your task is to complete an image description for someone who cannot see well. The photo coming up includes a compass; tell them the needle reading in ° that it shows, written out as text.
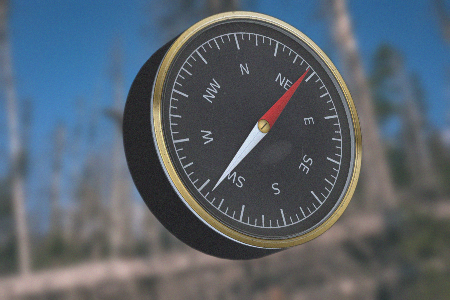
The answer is 55 °
